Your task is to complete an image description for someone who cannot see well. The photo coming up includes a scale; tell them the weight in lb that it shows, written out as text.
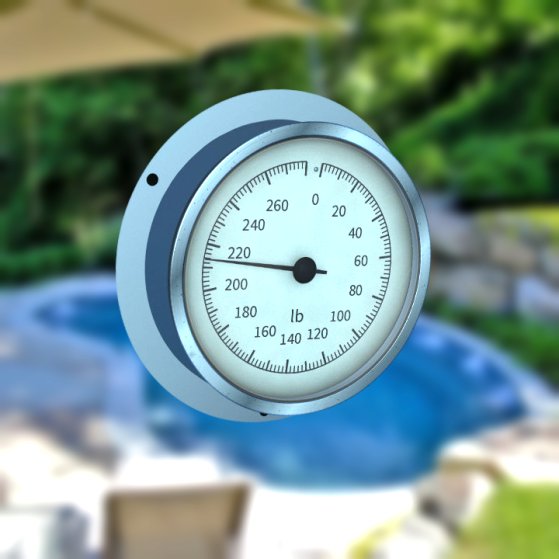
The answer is 214 lb
